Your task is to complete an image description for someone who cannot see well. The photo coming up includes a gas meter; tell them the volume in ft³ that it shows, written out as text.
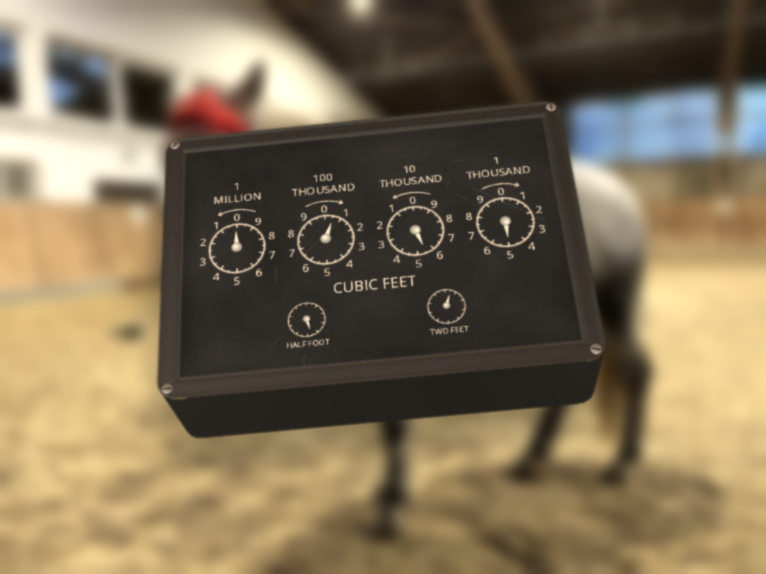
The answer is 5500 ft³
